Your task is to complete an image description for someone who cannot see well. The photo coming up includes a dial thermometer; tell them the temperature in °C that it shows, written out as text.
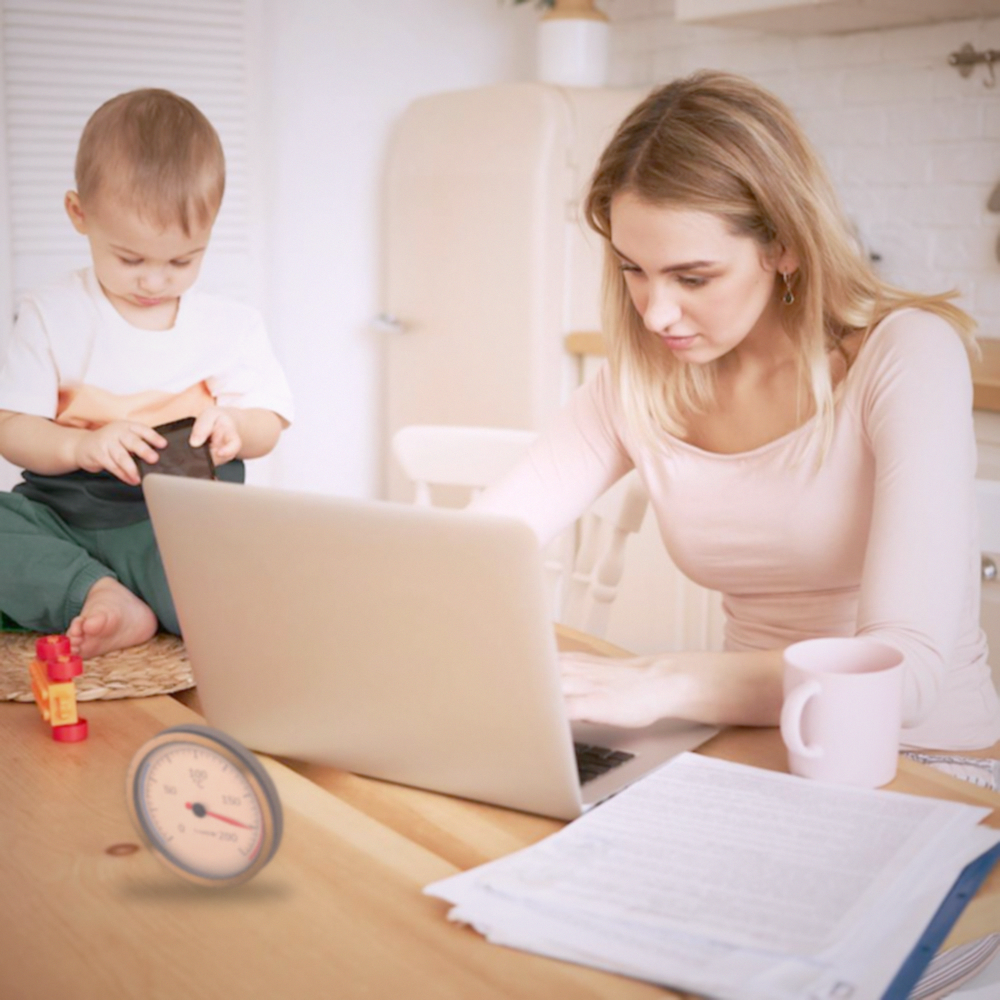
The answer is 175 °C
